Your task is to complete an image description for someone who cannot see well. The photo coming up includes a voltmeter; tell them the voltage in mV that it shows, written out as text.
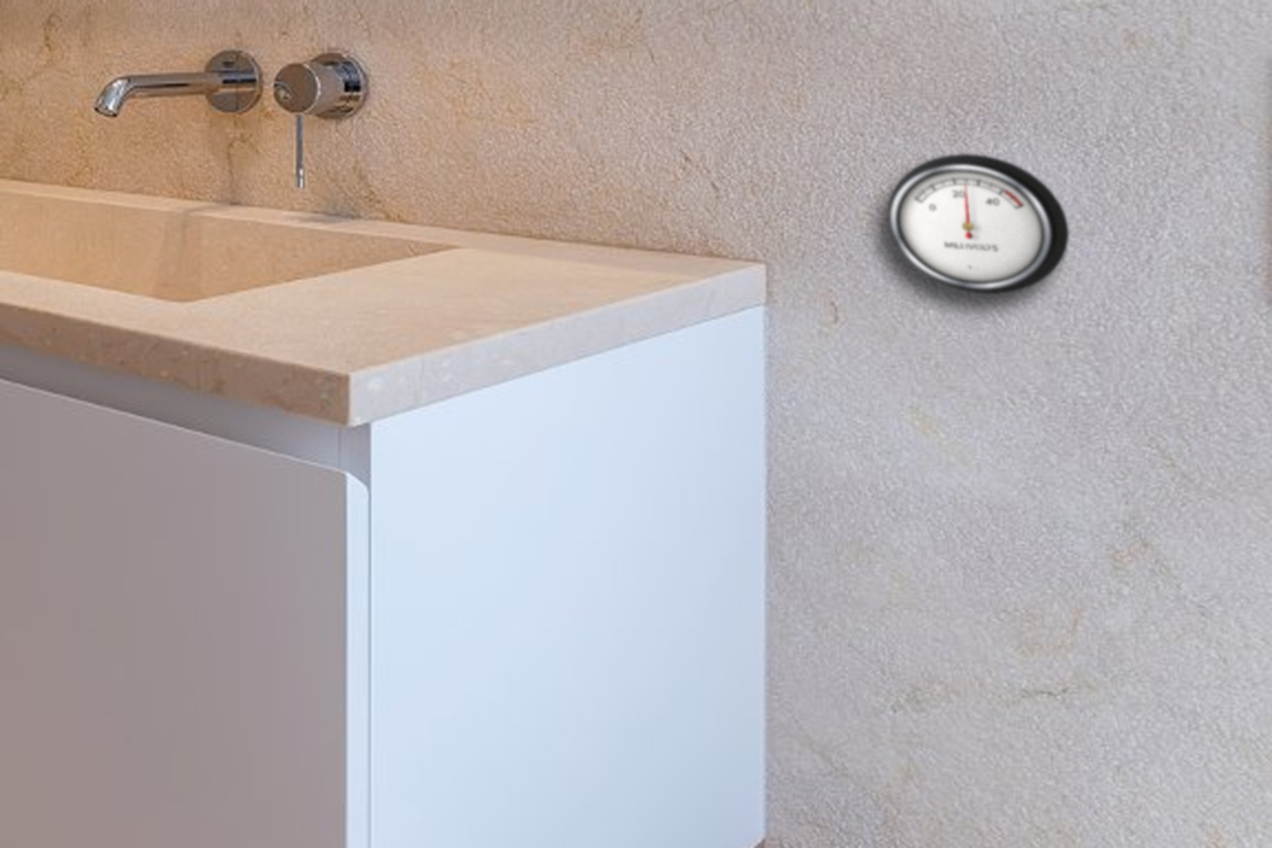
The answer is 25 mV
